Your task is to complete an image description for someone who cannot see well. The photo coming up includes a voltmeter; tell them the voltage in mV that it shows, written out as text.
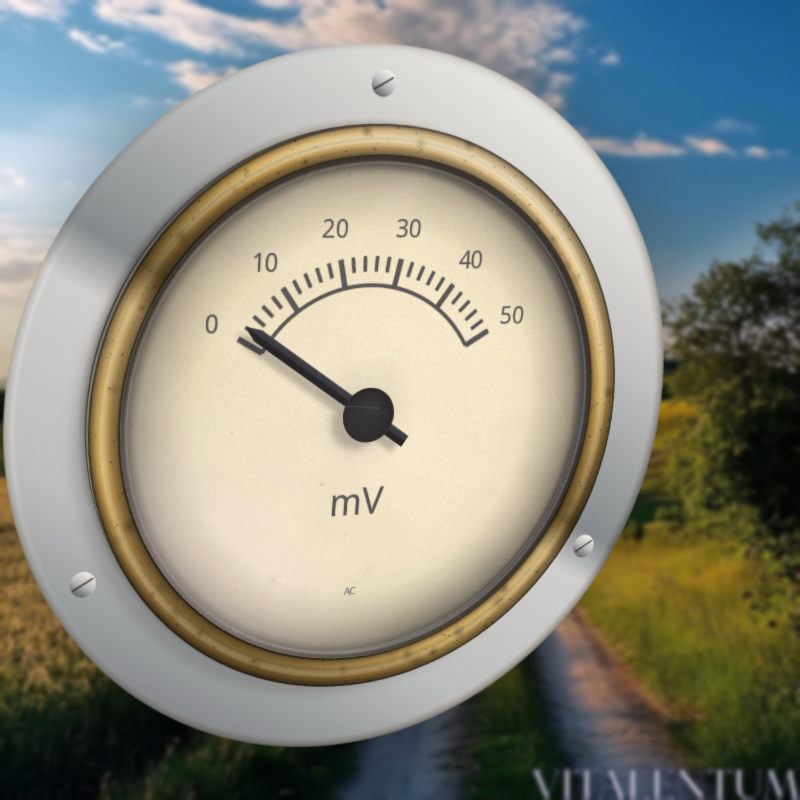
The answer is 2 mV
